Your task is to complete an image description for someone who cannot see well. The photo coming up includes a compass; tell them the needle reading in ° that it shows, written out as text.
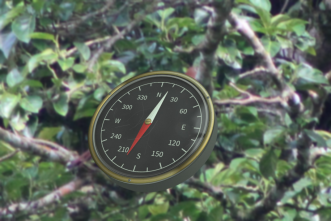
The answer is 195 °
